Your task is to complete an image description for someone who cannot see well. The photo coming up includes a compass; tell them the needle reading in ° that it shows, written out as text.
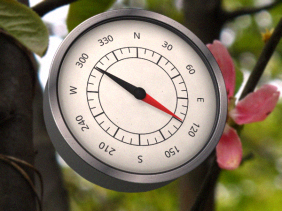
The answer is 120 °
